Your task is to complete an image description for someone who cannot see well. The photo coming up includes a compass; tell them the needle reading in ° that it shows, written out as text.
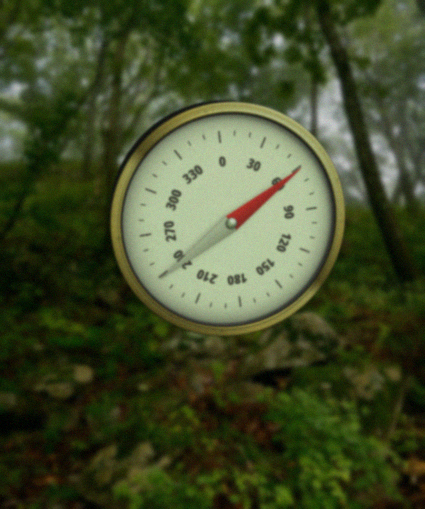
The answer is 60 °
